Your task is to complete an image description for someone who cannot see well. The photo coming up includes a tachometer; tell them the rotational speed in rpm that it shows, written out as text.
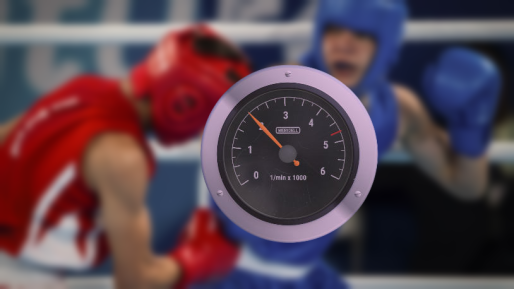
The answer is 2000 rpm
